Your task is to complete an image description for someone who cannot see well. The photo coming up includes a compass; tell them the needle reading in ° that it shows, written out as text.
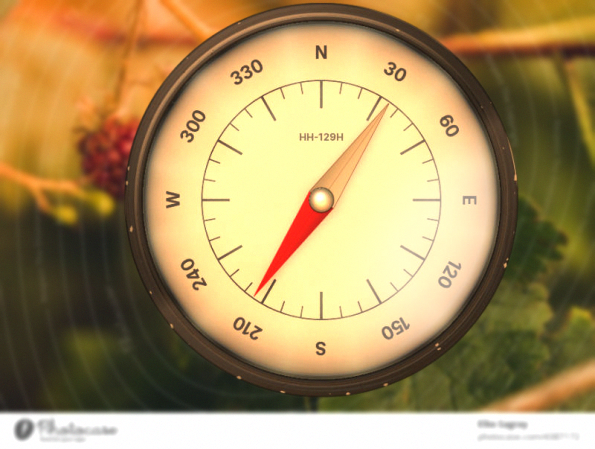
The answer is 215 °
